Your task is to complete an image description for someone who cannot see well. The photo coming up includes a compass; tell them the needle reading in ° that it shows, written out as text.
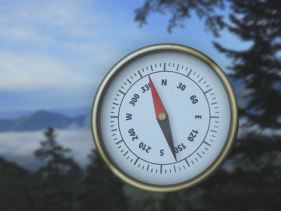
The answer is 340 °
